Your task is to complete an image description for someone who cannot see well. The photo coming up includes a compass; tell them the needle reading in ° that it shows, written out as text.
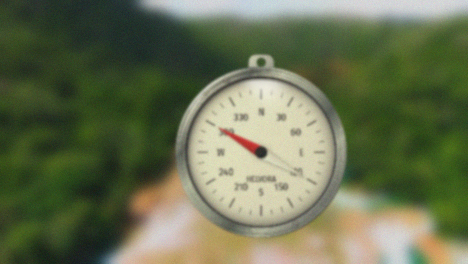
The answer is 300 °
